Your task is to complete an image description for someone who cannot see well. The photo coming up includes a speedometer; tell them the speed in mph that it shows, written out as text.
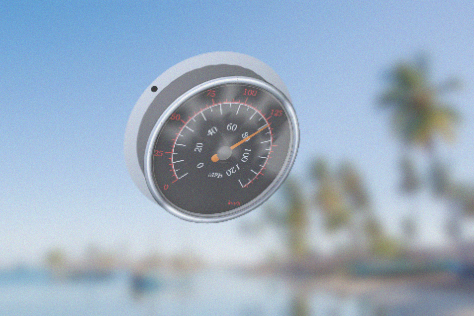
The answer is 80 mph
